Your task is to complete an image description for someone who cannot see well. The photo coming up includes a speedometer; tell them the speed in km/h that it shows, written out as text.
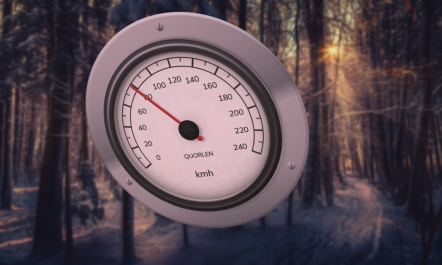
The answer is 80 km/h
